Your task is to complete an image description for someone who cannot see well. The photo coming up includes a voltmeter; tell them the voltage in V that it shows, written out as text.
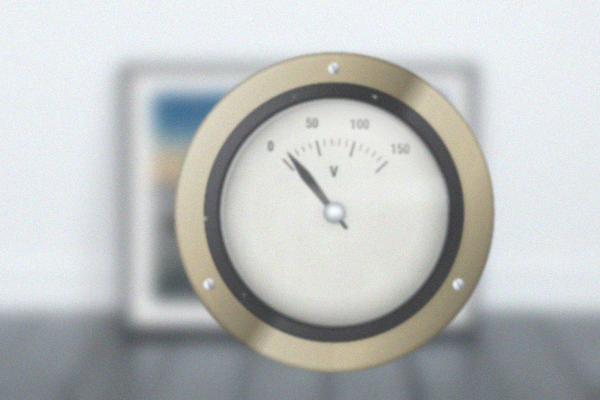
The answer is 10 V
